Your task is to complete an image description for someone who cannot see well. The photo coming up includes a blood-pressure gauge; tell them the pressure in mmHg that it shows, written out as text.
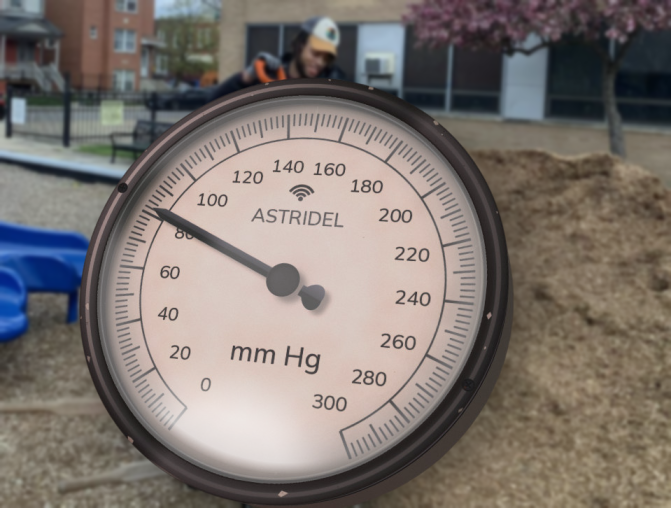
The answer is 82 mmHg
